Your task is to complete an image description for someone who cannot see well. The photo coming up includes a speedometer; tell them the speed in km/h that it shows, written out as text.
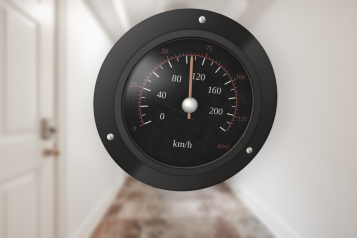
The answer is 105 km/h
